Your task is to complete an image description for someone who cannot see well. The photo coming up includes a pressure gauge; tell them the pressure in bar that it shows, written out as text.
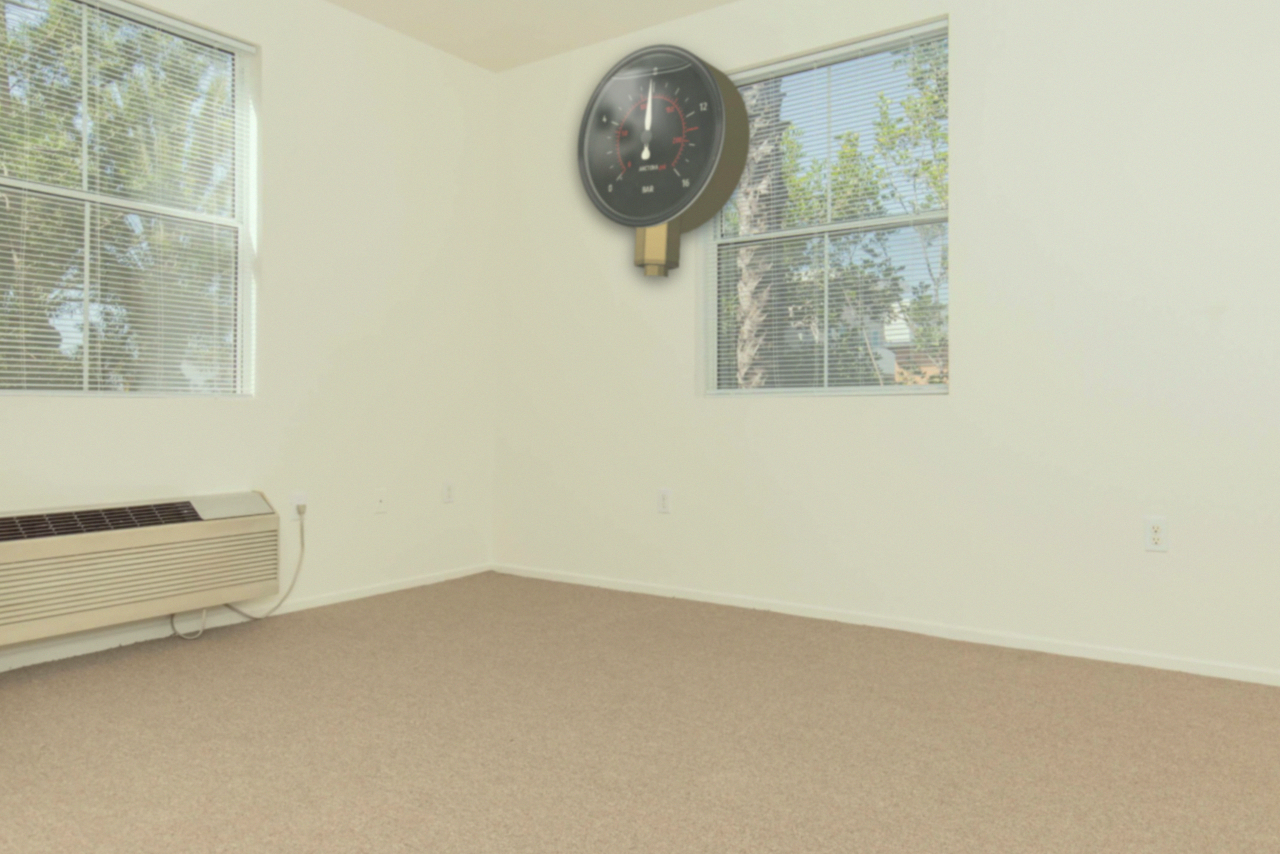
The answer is 8 bar
